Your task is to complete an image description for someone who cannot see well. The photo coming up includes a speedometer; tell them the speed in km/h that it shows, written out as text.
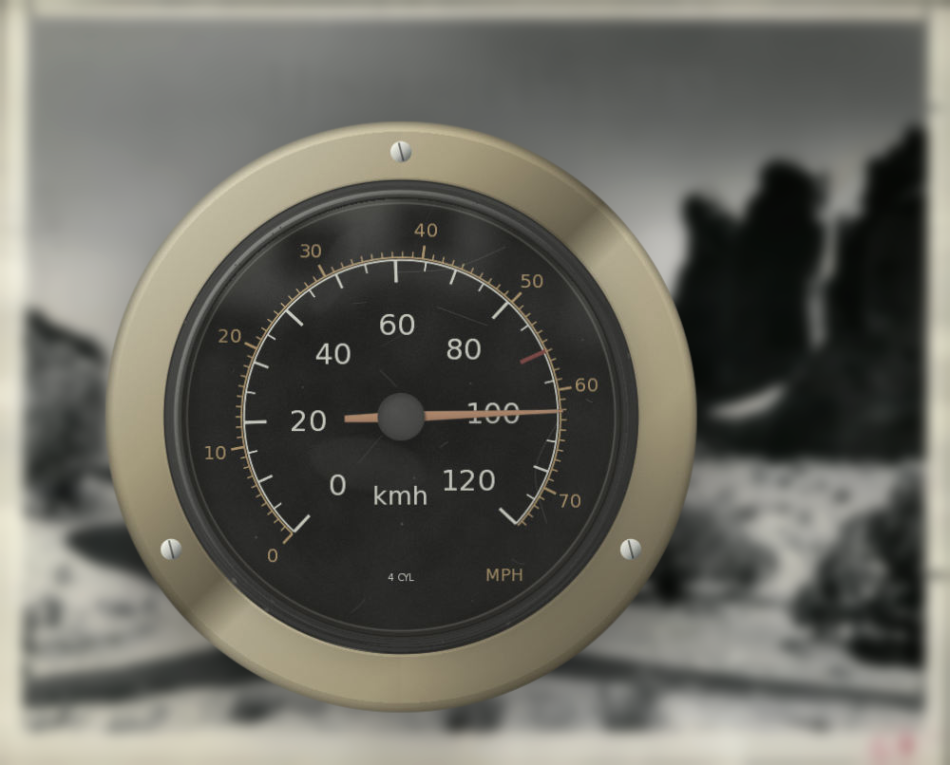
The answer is 100 km/h
